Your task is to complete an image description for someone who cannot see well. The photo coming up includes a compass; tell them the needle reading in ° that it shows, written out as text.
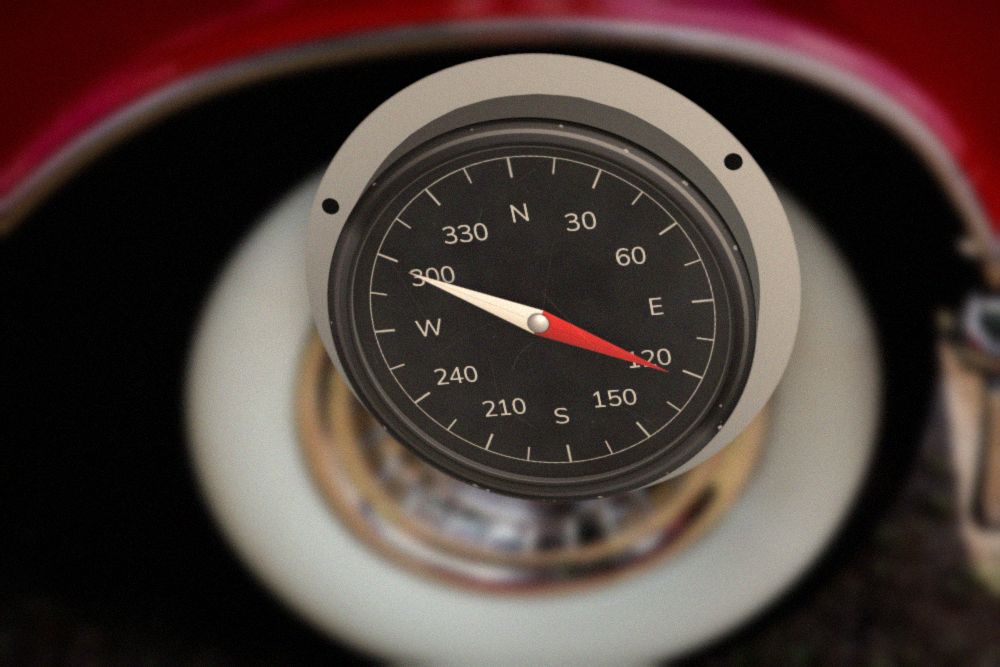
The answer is 120 °
